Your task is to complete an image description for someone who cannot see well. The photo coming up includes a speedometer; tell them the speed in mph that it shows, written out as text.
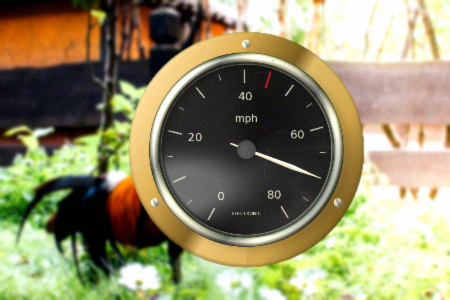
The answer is 70 mph
